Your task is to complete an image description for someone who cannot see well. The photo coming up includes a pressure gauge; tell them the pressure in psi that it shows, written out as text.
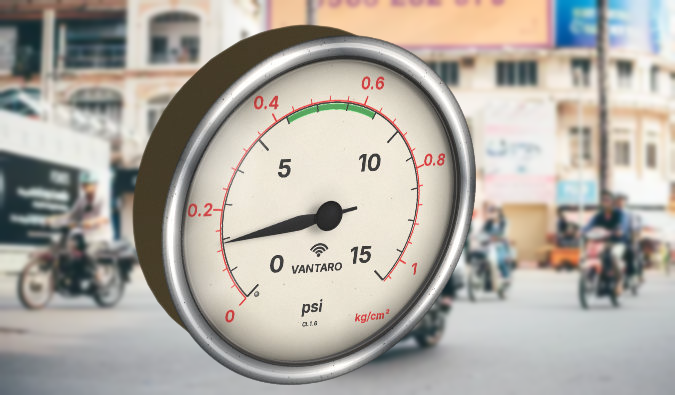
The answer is 2 psi
